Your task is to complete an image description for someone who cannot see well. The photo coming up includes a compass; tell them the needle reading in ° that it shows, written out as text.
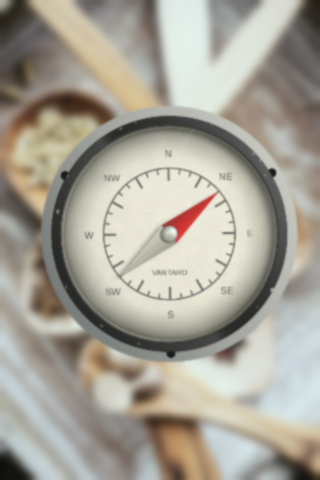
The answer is 50 °
